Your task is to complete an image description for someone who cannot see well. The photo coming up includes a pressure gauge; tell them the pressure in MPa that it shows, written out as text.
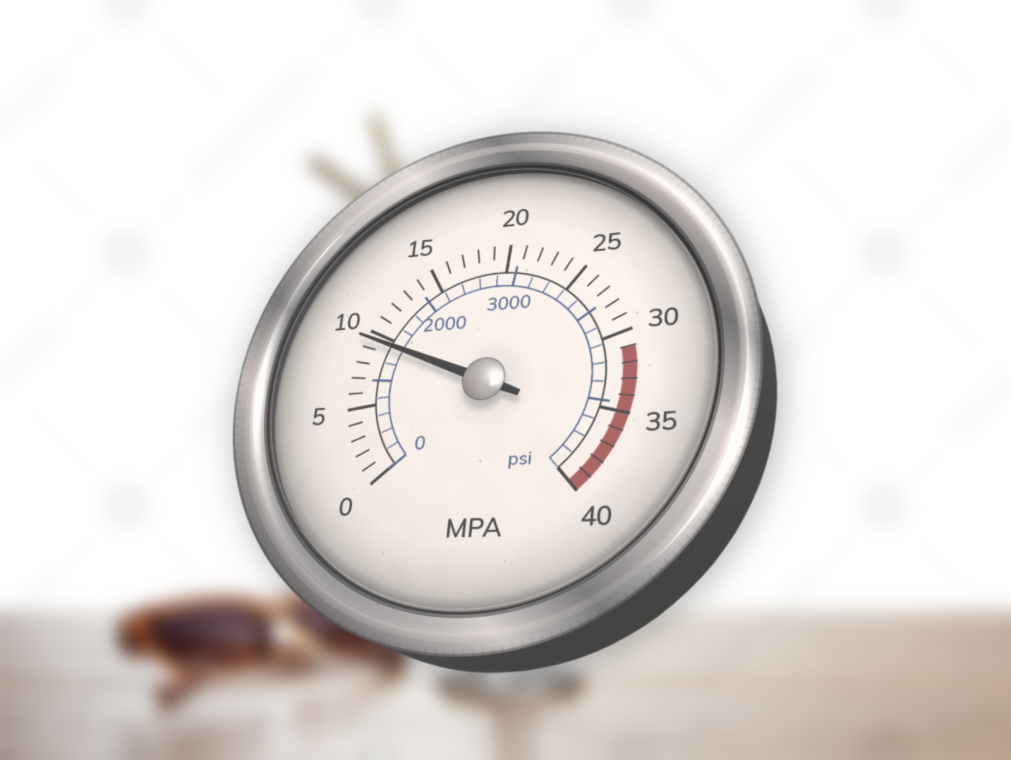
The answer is 9.5 MPa
